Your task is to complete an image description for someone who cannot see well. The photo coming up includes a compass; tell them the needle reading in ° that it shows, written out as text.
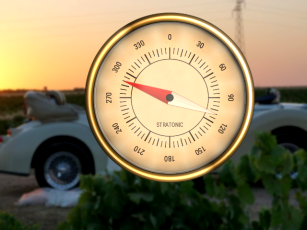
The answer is 290 °
